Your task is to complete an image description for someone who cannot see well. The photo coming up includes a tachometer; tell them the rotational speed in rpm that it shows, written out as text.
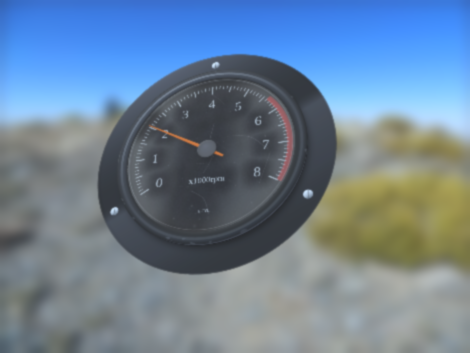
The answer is 2000 rpm
